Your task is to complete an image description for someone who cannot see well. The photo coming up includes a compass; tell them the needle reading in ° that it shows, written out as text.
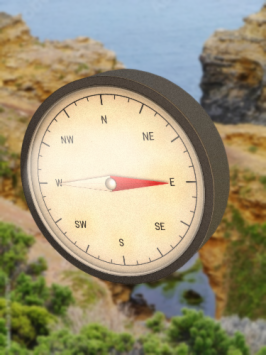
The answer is 90 °
